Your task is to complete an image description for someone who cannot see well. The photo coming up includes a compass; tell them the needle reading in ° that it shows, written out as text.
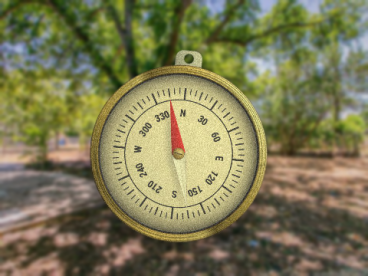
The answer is 345 °
